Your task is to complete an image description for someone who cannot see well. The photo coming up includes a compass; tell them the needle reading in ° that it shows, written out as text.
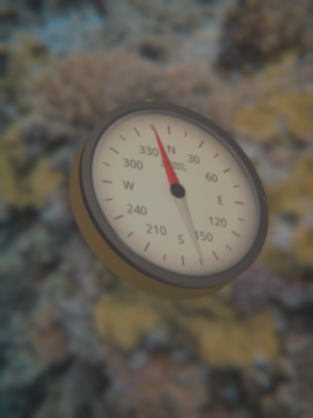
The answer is 345 °
